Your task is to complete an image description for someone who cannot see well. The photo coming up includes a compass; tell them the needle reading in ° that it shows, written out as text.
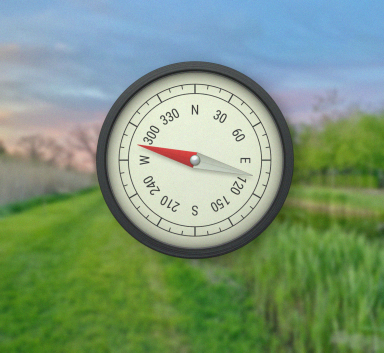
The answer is 285 °
